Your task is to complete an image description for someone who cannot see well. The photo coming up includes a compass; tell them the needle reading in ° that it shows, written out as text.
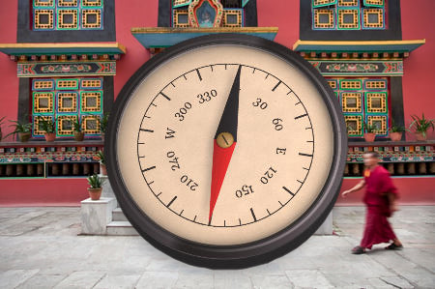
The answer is 180 °
